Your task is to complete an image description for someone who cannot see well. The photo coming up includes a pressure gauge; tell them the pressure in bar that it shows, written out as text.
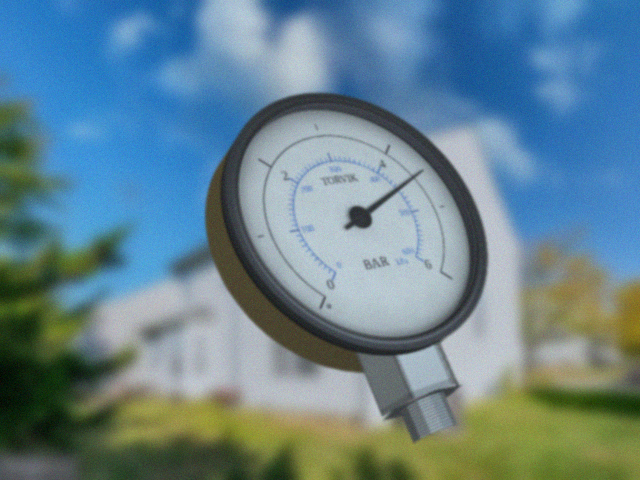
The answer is 4.5 bar
